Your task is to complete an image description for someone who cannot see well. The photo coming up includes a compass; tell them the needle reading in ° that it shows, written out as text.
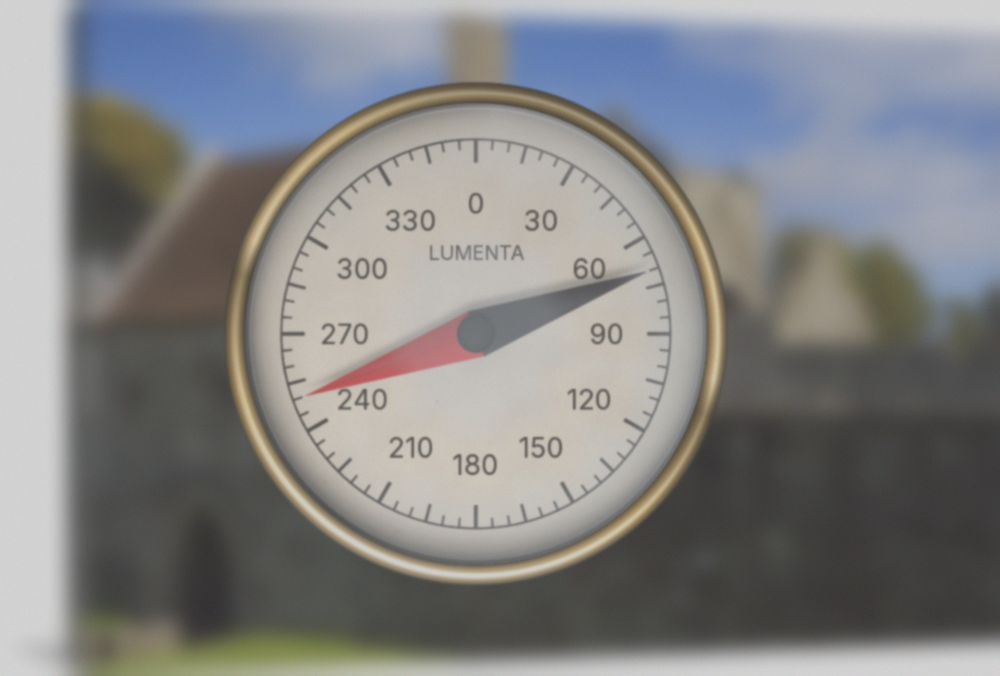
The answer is 250 °
